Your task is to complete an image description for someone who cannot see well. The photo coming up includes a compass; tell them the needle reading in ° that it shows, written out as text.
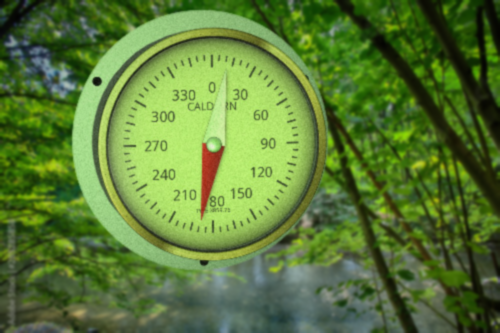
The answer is 190 °
